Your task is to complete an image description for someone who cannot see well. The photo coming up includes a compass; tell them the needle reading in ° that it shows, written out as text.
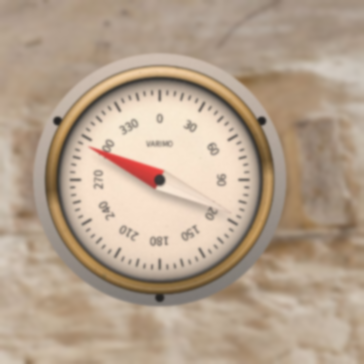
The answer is 295 °
